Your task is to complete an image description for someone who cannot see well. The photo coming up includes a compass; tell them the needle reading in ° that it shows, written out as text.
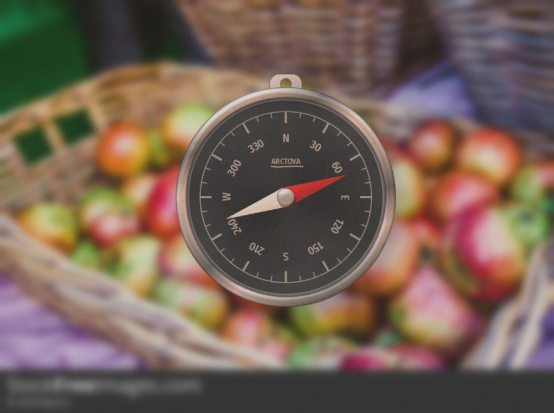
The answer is 70 °
